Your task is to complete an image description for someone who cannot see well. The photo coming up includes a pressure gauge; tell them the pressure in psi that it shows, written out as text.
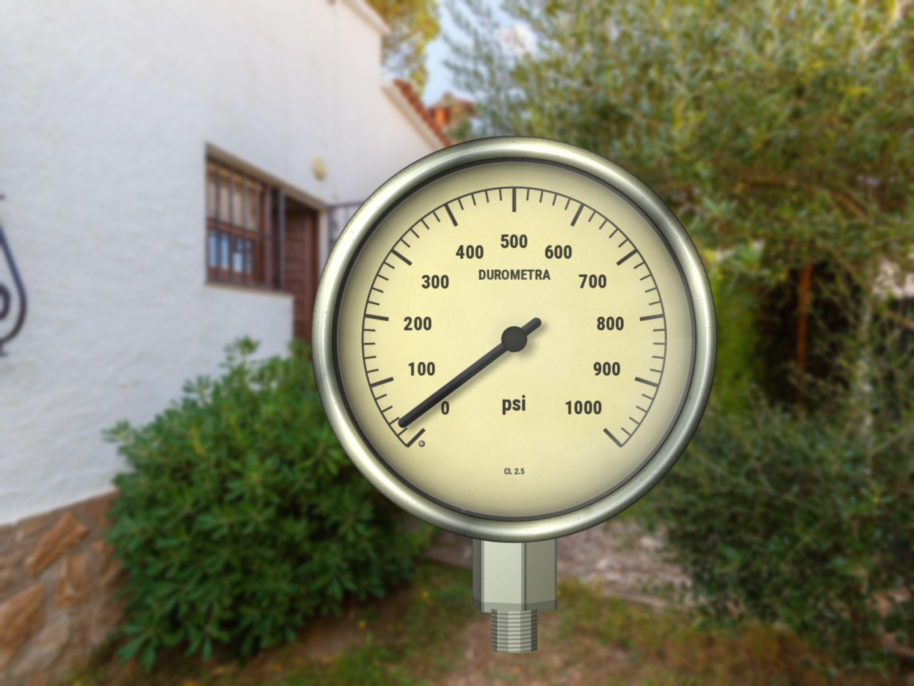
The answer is 30 psi
